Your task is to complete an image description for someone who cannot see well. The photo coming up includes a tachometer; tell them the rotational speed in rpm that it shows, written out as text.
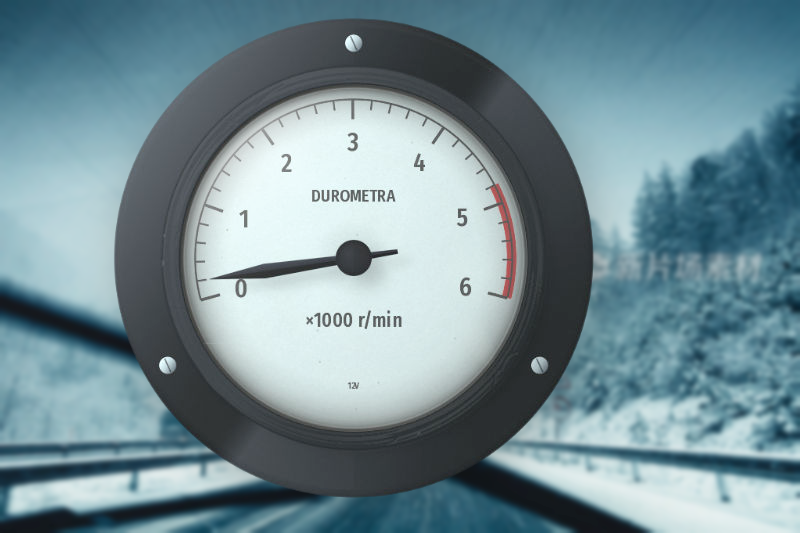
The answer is 200 rpm
